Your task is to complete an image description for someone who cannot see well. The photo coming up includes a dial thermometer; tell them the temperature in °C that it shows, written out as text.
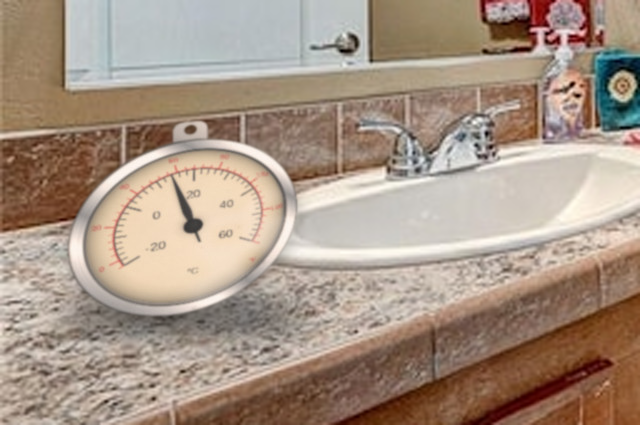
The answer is 14 °C
